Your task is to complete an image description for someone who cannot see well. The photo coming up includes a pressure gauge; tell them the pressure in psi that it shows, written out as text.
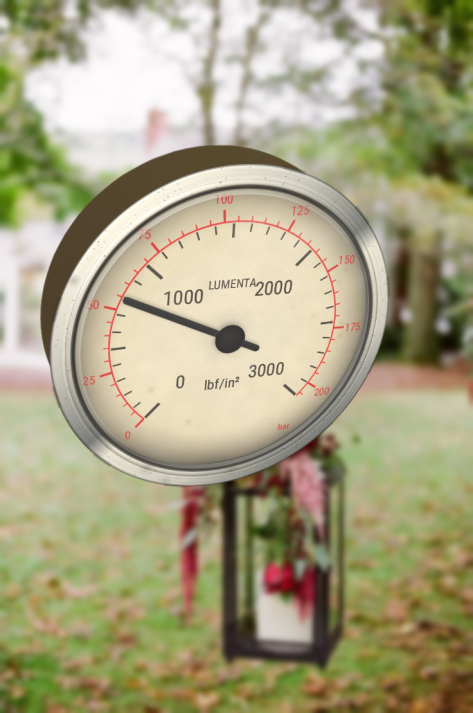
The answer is 800 psi
